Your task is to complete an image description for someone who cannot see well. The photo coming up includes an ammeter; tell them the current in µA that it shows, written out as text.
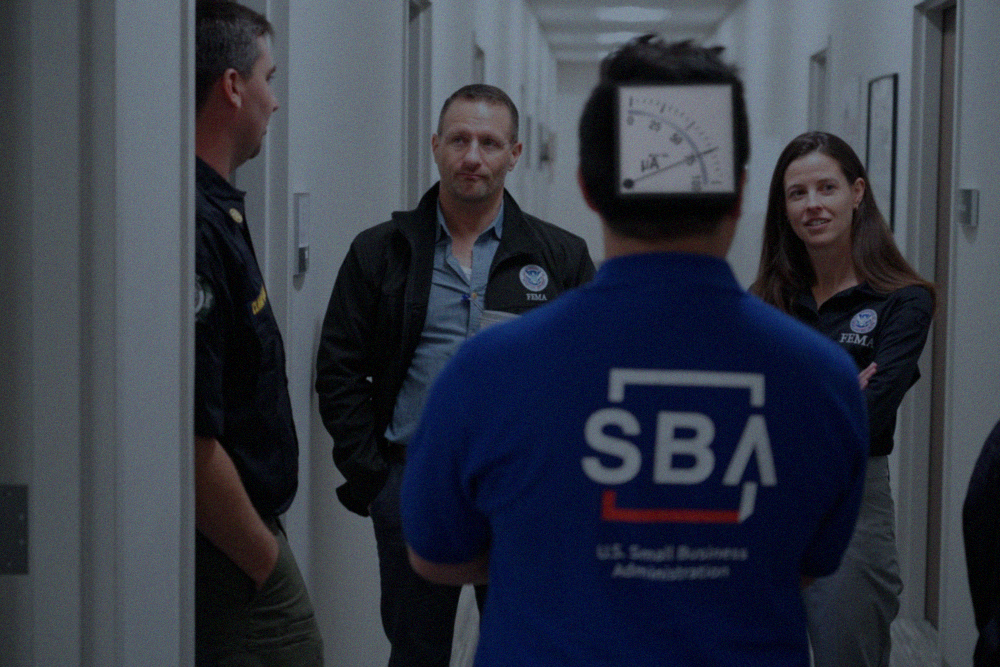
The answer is 75 µA
